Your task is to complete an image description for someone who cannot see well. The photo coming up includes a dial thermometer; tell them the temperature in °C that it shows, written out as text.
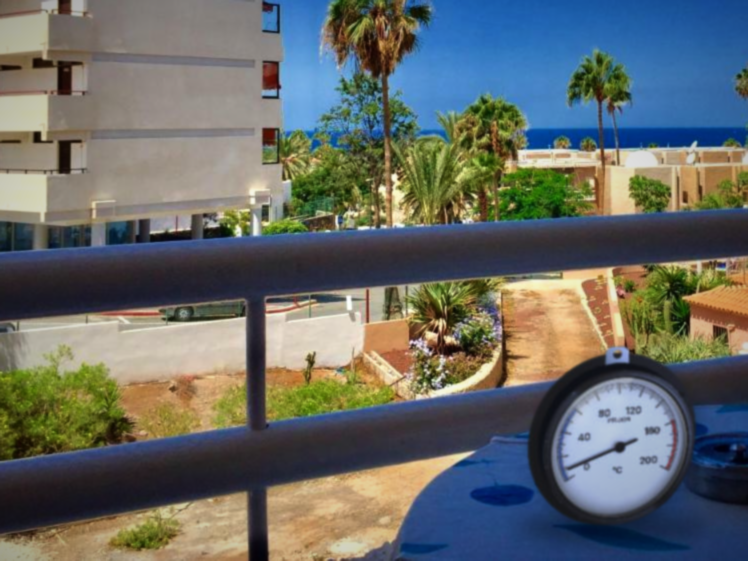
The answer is 10 °C
